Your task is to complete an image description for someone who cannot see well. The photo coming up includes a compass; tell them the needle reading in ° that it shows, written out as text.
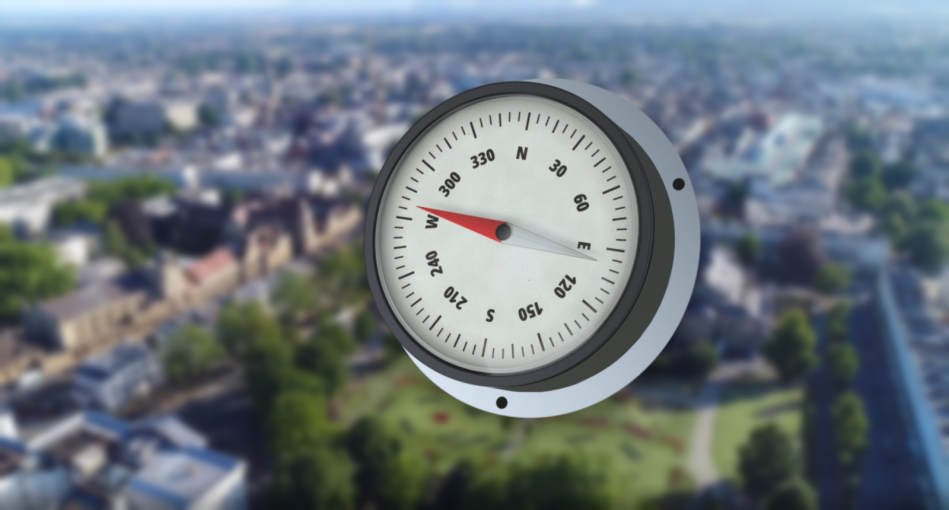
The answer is 277.5 °
